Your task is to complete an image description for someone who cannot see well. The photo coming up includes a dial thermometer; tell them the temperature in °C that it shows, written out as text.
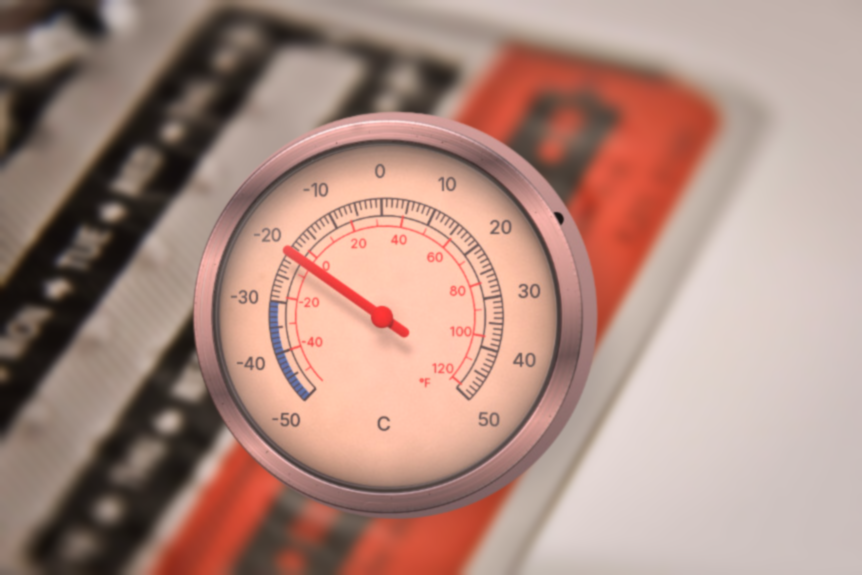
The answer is -20 °C
